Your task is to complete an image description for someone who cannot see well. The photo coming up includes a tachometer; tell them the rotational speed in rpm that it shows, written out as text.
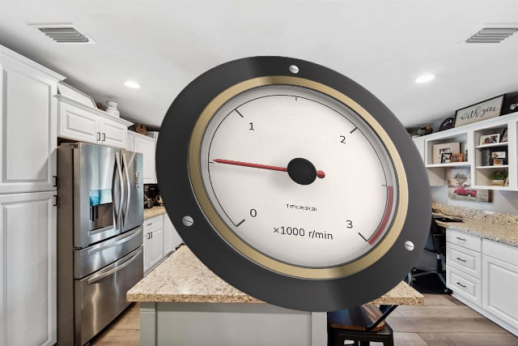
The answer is 500 rpm
